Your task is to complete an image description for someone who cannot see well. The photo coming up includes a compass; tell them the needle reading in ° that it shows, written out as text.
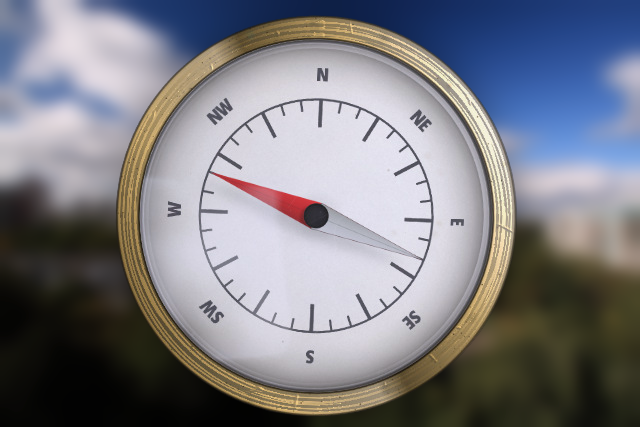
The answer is 290 °
